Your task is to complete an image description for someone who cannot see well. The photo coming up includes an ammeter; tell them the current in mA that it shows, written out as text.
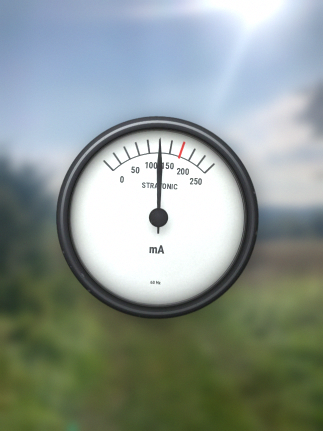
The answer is 125 mA
